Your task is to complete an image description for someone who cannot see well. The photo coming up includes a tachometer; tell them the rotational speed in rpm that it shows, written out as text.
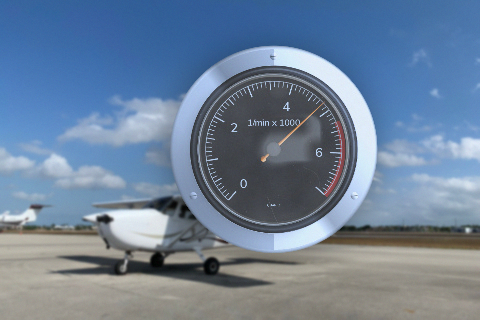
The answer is 4800 rpm
